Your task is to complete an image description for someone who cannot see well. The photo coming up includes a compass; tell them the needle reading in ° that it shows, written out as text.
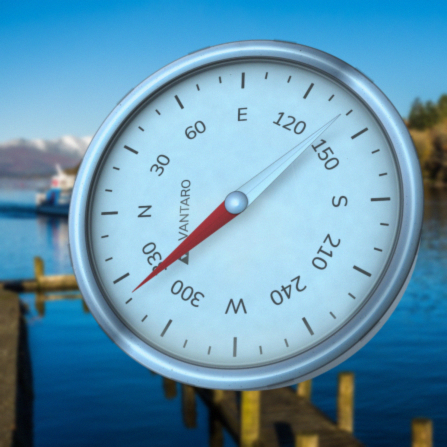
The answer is 320 °
